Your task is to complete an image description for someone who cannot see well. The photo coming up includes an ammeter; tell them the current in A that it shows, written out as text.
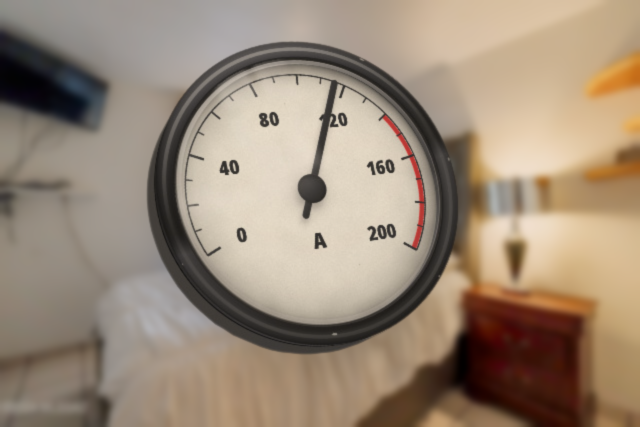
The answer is 115 A
